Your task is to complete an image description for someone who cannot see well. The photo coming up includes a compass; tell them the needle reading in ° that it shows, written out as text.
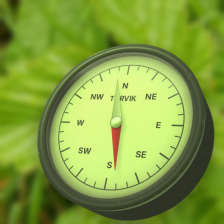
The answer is 170 °
